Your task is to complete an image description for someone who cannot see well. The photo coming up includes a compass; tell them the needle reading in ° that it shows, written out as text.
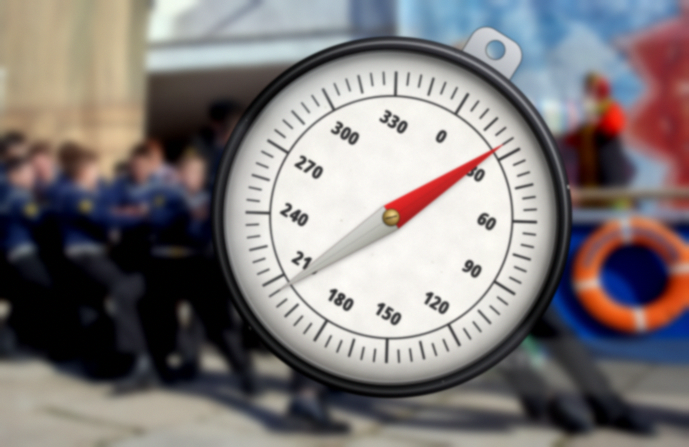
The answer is 25 °
